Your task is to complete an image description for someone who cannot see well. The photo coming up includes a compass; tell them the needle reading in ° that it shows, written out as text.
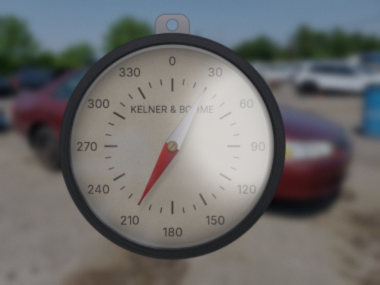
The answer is 210 °
